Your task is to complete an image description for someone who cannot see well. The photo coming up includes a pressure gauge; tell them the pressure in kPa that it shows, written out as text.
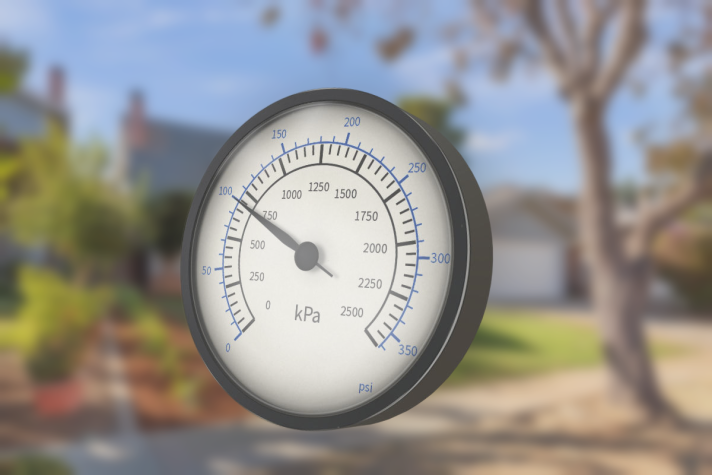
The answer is 700 kPa
